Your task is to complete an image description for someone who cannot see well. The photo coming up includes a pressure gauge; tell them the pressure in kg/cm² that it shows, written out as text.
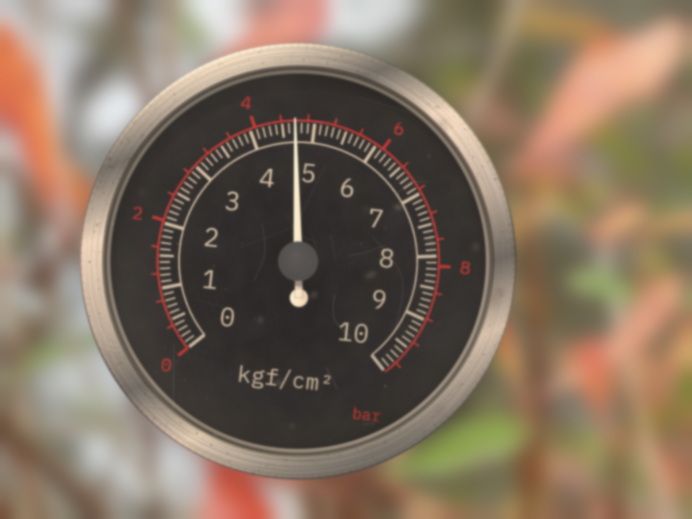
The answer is 4.7 kg/cm²
